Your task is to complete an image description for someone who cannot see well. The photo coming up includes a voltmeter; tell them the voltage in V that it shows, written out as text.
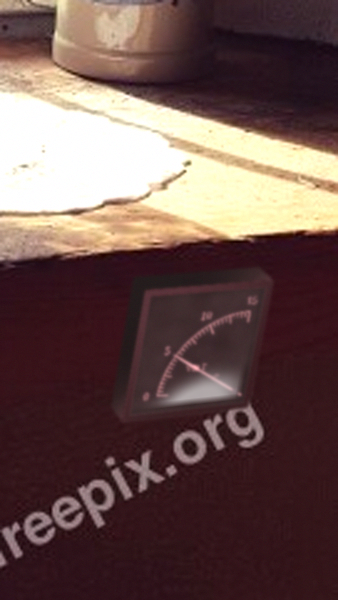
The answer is 5 V
